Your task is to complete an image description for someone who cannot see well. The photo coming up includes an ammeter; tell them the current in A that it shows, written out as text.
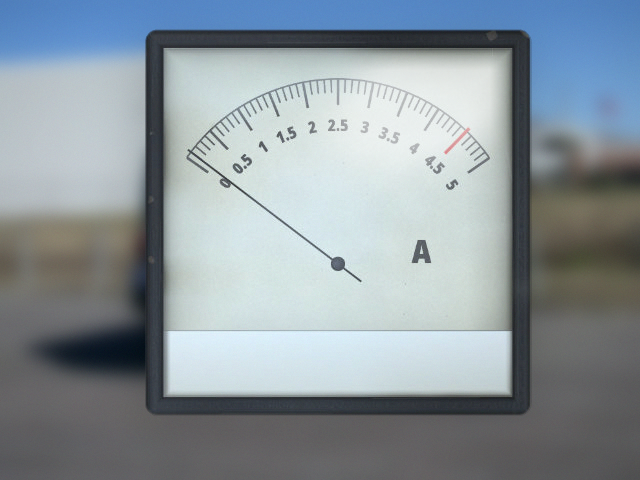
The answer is 0.1 A
